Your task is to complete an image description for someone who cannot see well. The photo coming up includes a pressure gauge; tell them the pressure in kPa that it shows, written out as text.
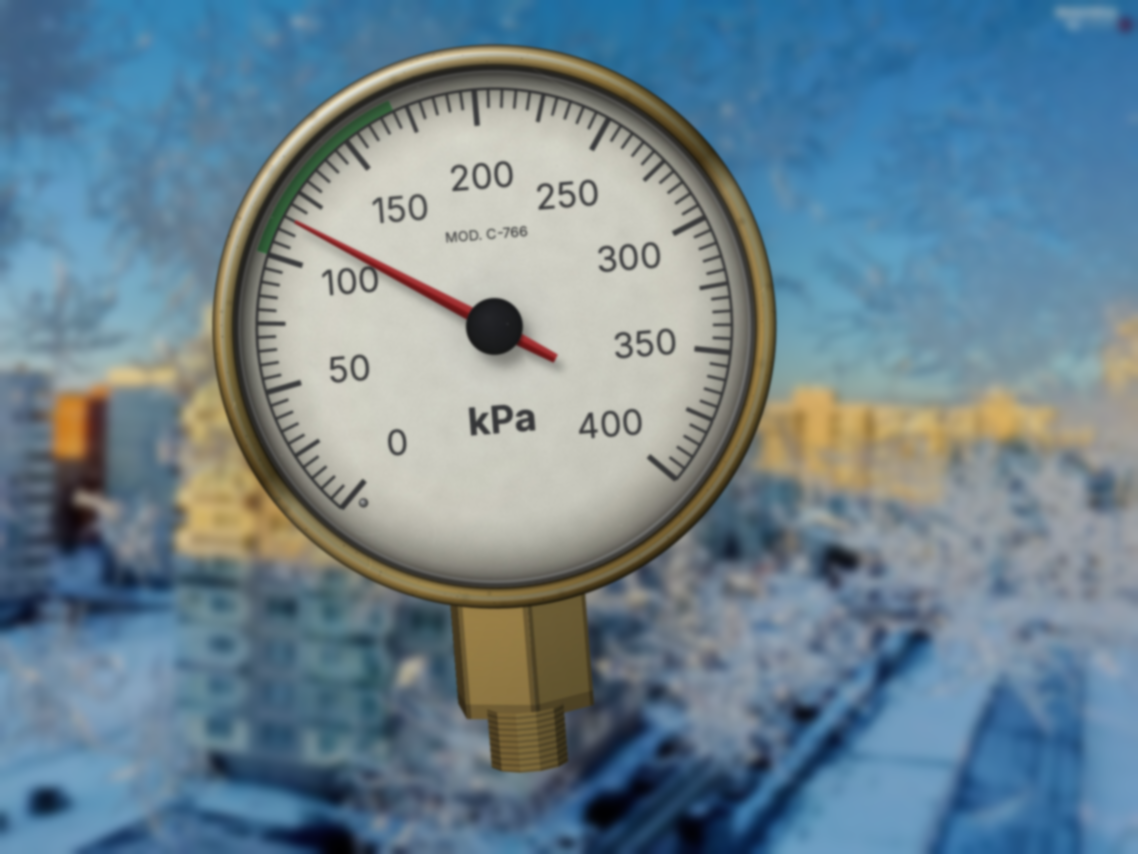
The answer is 115 kPa
